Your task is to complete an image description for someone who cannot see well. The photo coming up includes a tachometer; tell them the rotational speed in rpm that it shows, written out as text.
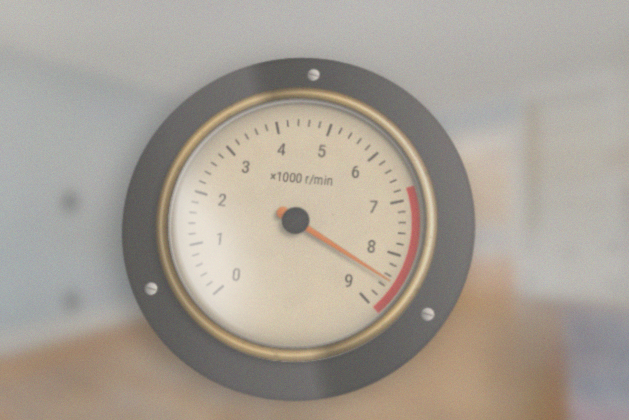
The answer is 8500 rpm
